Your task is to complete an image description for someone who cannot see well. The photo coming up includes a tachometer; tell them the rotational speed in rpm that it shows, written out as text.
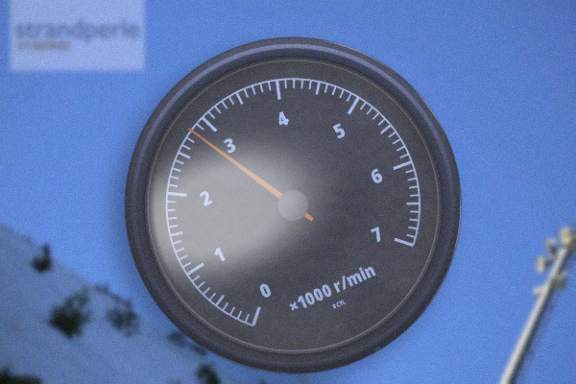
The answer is 2800 rpm
